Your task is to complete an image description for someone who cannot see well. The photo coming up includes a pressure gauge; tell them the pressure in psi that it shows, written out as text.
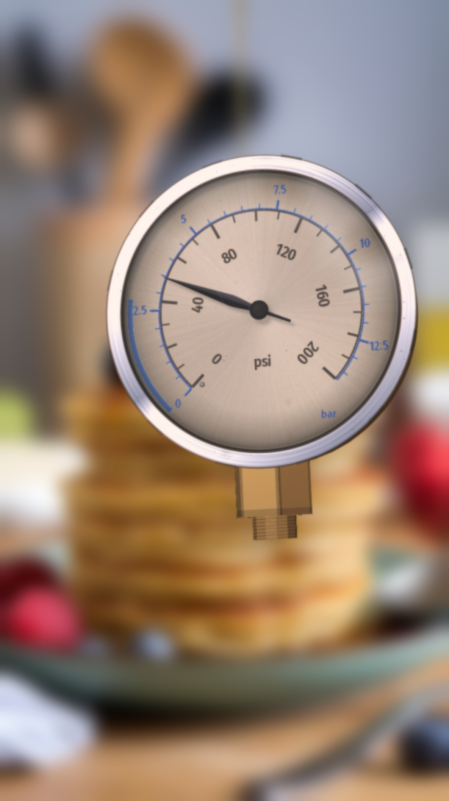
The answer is 50 psi
